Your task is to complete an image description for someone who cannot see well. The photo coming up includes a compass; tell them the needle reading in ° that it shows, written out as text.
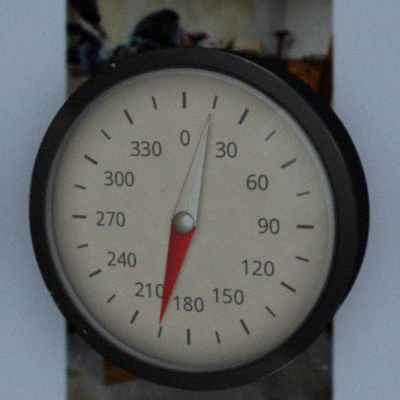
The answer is 195 °
